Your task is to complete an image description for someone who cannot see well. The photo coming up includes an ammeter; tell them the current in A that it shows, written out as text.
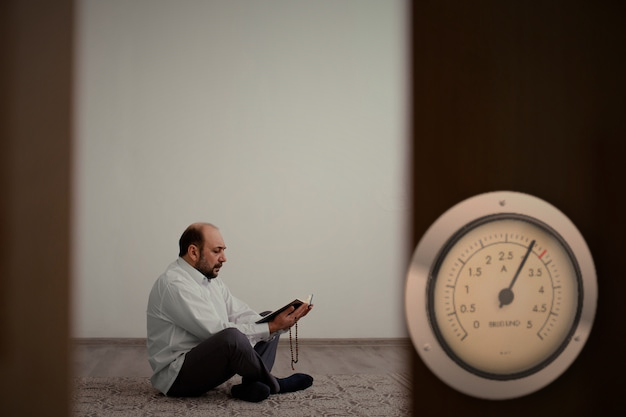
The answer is 3 A
